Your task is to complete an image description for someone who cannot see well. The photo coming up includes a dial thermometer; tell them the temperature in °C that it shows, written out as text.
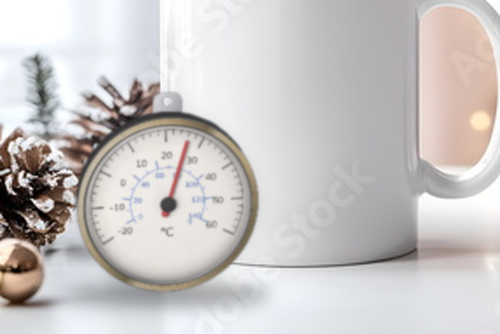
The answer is 26 °C
